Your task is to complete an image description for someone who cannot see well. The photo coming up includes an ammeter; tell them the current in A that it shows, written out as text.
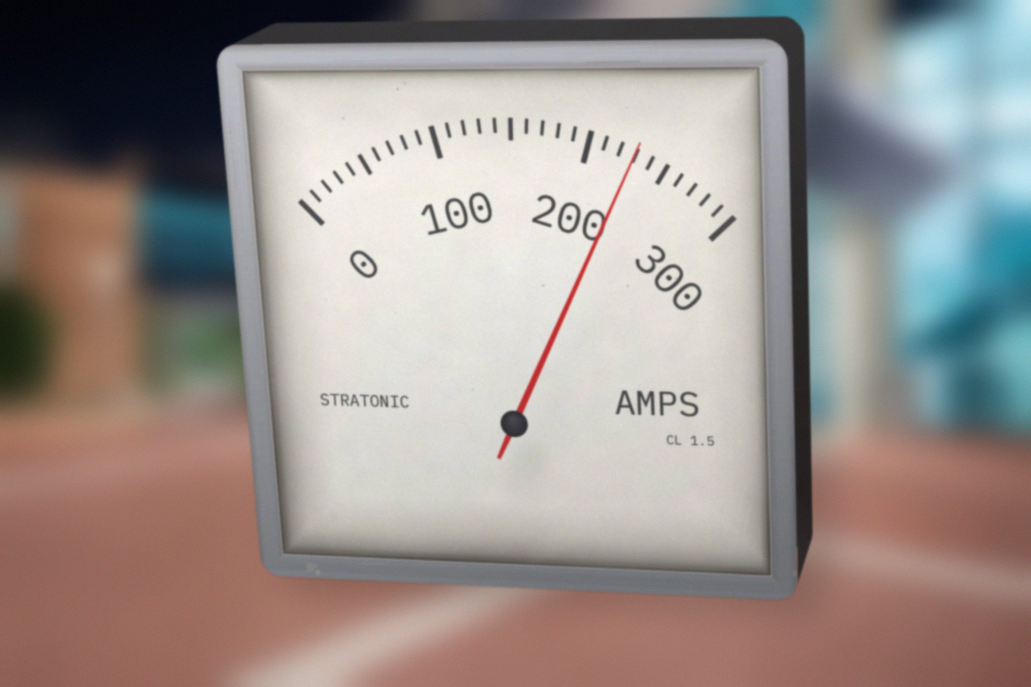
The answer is 230 A
